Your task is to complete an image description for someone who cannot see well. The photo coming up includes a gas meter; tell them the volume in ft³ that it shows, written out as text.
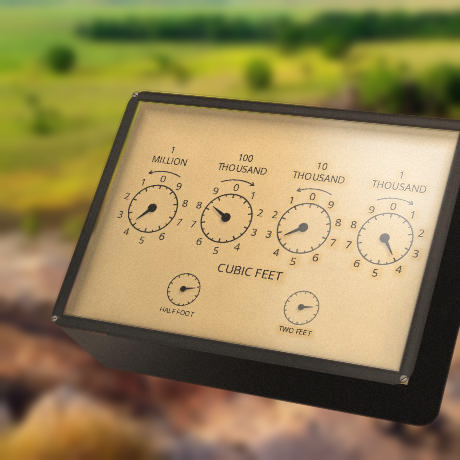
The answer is 383400 ft³
